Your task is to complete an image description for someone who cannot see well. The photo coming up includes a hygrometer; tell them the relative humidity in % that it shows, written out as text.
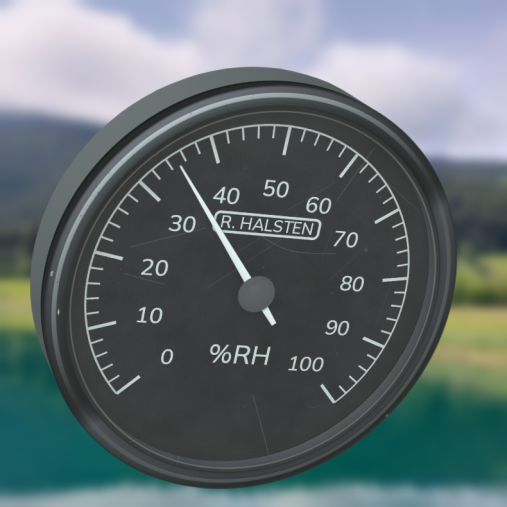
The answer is 35 %
